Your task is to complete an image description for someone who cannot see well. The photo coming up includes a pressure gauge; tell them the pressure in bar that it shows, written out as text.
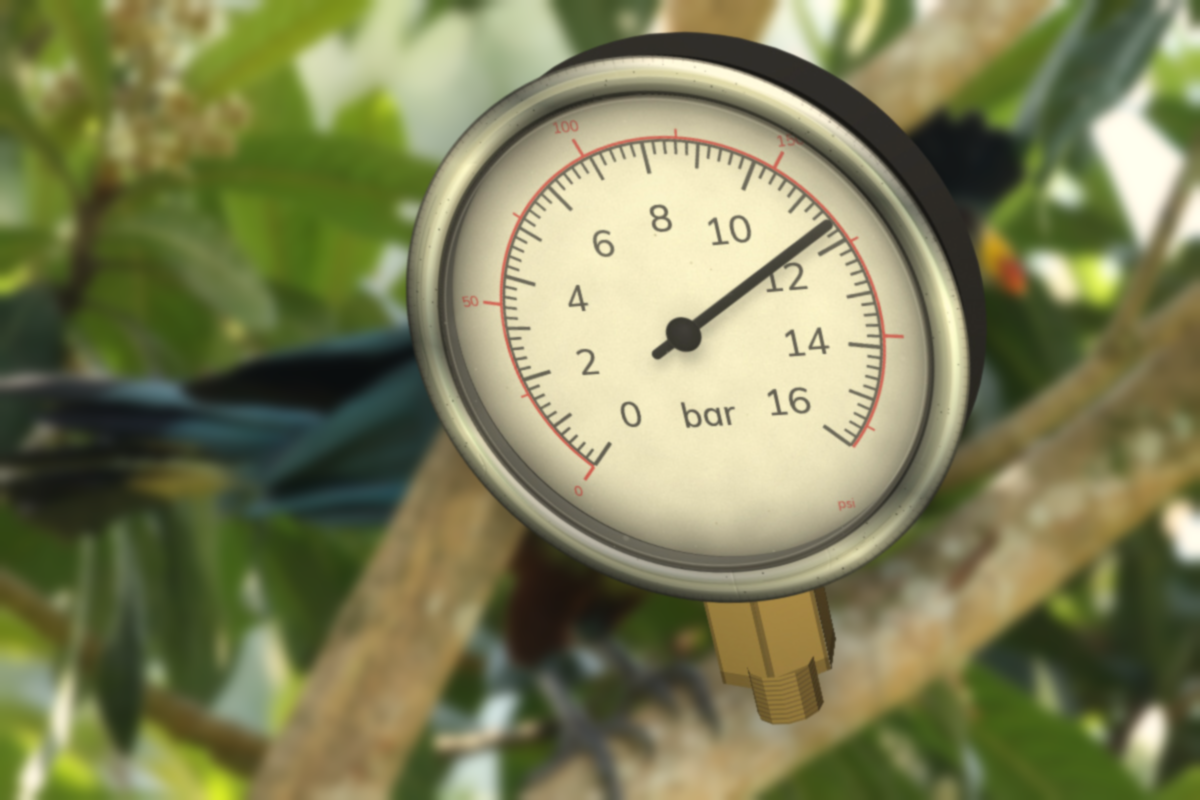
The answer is 11.6 bar
